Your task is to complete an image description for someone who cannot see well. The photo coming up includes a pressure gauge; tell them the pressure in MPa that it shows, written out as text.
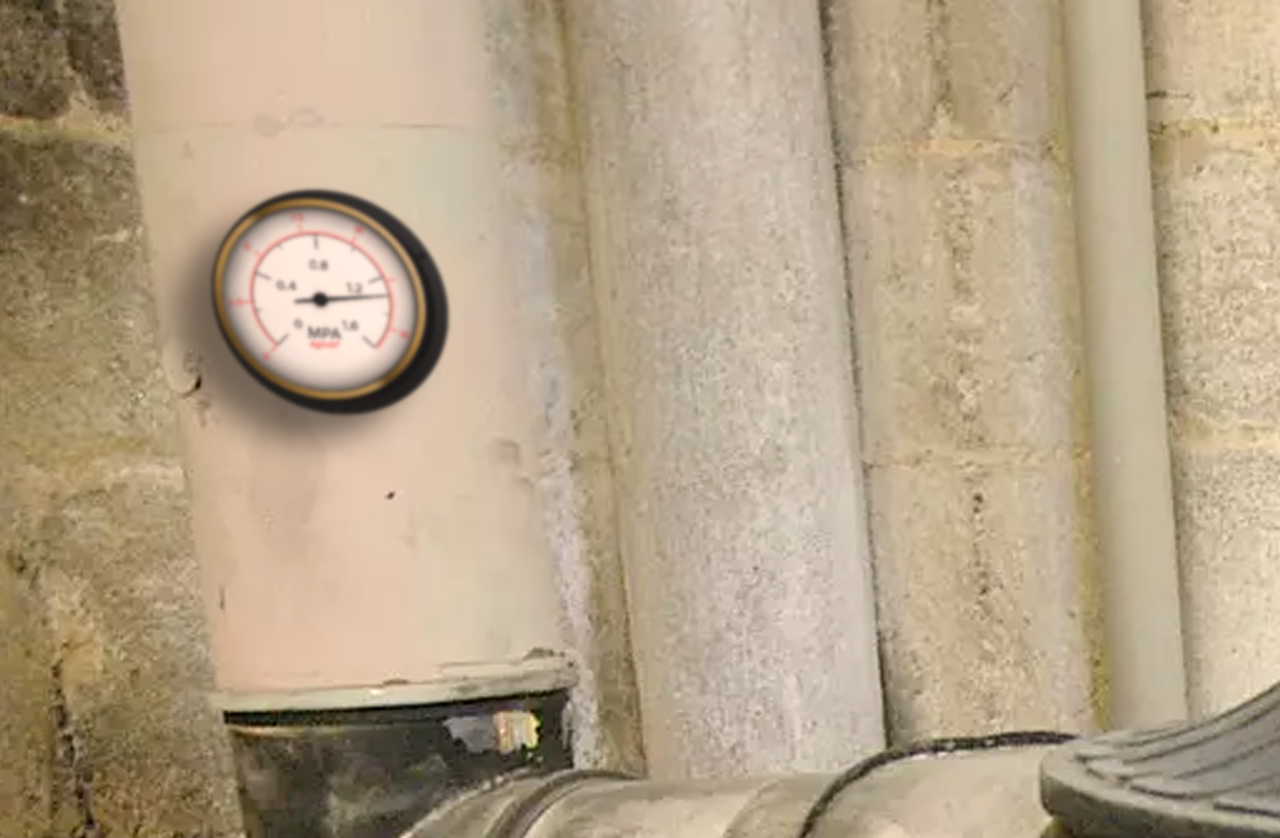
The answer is 1.3 MPa
